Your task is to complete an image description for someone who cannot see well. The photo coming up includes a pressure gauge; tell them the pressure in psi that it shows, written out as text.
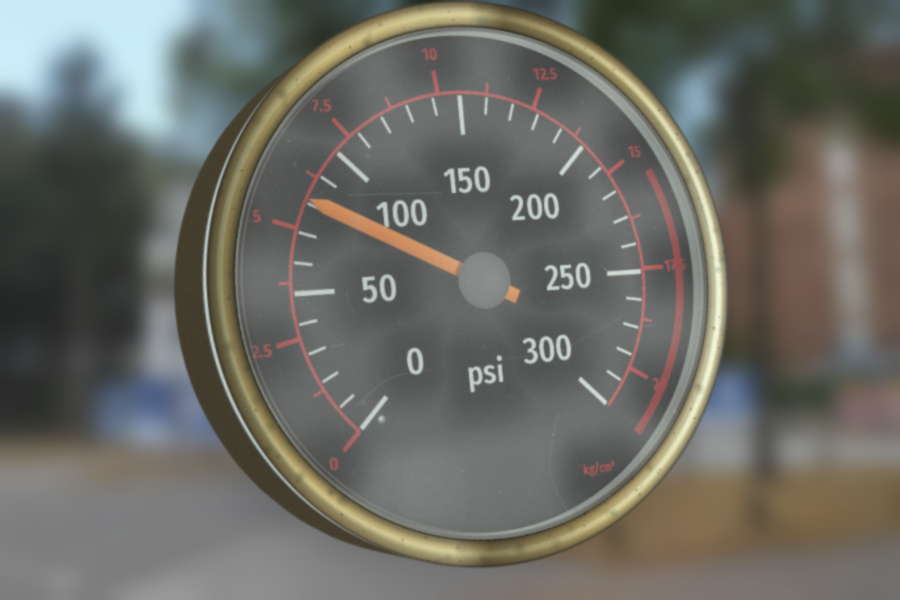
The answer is 80 psi
